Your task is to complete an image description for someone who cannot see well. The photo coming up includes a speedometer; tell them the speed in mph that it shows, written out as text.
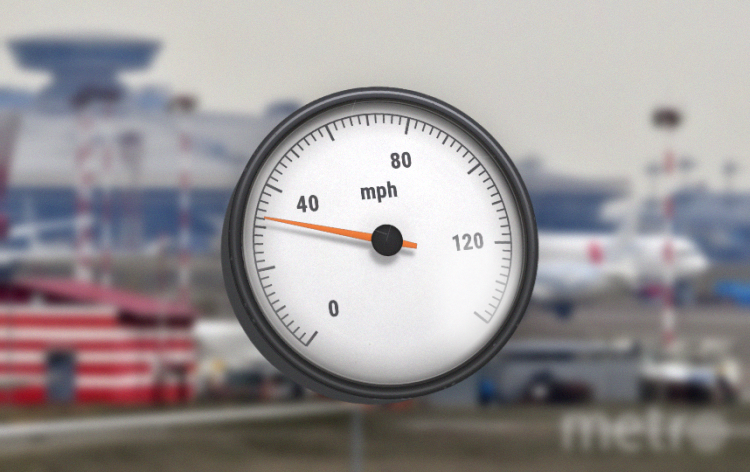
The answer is 32 mph
